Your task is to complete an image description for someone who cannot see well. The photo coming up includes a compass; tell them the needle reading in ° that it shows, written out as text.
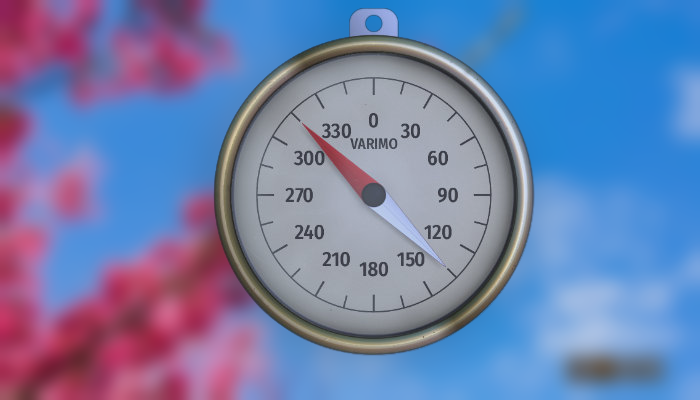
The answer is 315 °
